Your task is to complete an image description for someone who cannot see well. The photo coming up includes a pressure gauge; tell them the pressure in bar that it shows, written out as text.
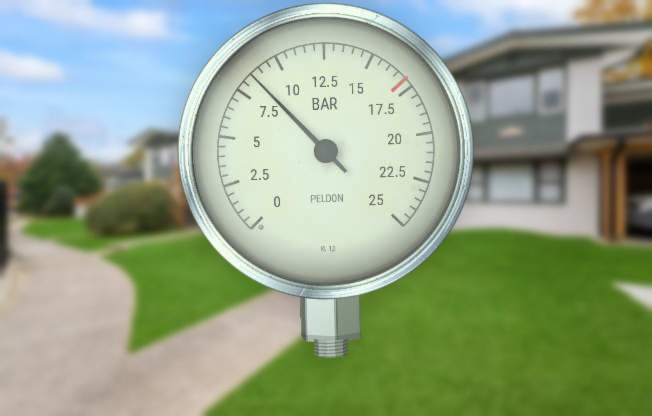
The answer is 8.5 bar
